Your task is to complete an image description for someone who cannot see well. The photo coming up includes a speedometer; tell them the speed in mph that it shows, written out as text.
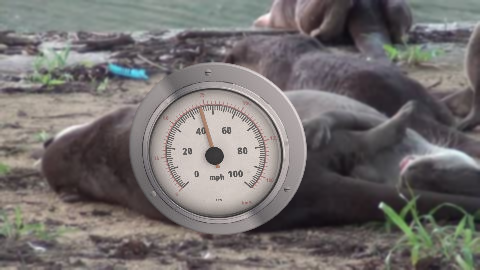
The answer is 45 mph
